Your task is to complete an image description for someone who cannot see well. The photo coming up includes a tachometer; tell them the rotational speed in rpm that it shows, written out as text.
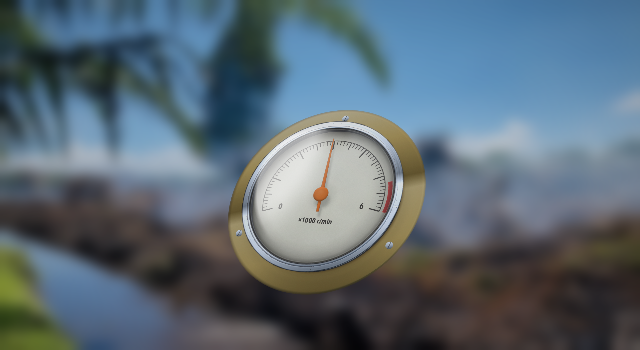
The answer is 3000 rpm
